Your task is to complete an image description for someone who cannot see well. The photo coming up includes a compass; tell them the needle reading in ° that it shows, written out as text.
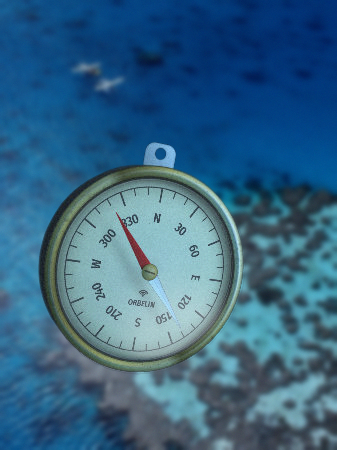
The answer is 320 °
